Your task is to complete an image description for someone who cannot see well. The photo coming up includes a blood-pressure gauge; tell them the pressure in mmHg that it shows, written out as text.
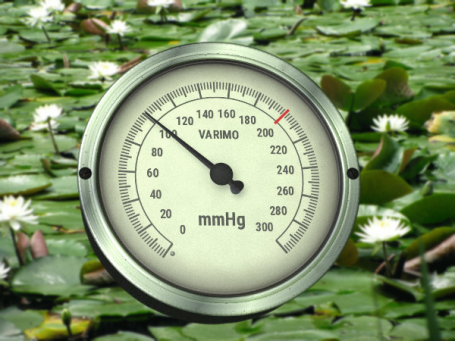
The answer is 100 mmHg
